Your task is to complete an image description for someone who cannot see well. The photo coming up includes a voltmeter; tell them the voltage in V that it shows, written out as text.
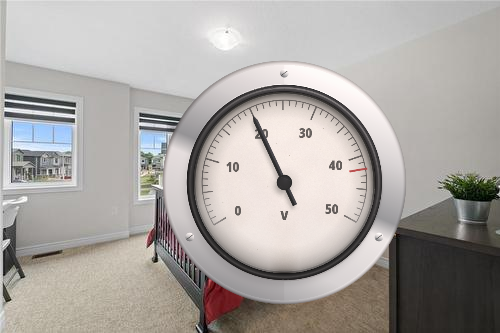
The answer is 20 V
